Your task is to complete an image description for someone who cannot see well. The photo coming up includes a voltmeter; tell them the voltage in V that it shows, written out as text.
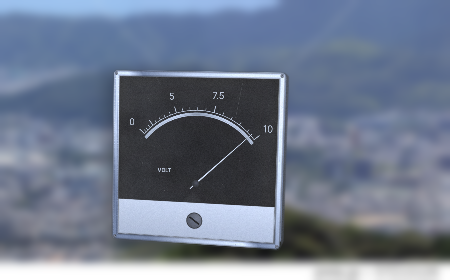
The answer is 9.75 V
